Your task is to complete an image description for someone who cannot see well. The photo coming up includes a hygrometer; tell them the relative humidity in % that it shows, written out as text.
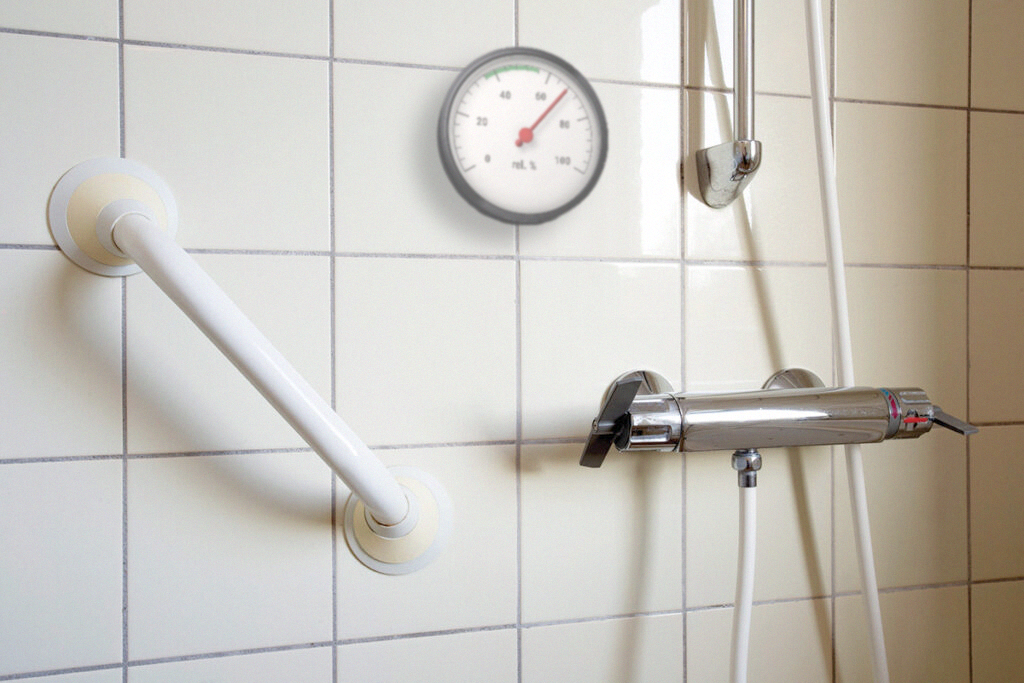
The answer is 68 %
